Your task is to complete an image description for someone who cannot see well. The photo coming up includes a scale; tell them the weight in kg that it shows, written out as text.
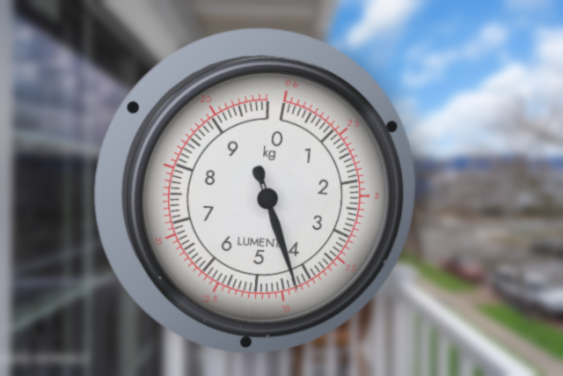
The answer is 4.3 kg
